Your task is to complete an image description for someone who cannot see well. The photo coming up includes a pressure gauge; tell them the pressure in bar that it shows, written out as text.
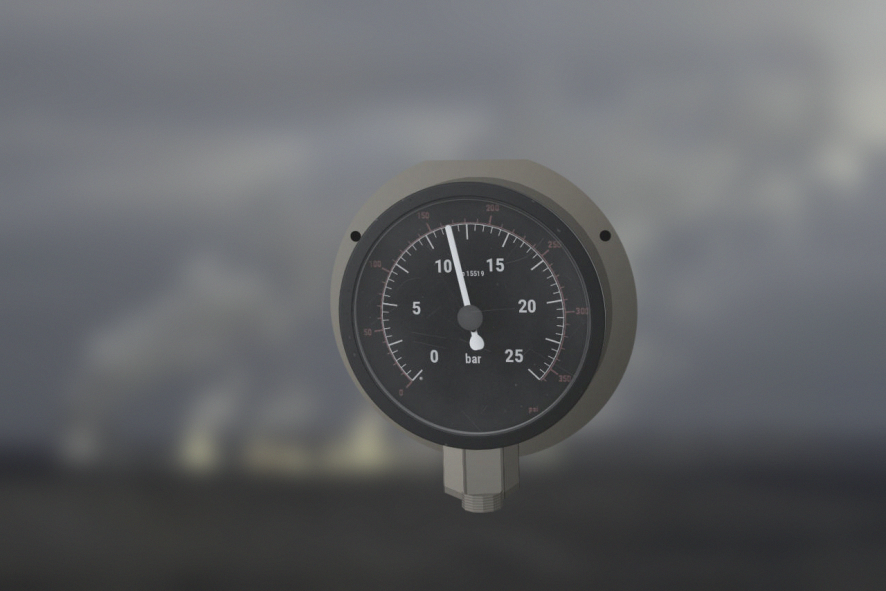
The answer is 11.5 bar
